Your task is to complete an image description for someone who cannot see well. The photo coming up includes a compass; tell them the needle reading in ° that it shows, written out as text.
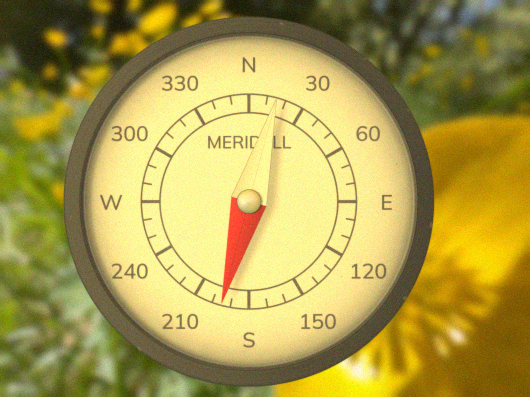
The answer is 195 °
